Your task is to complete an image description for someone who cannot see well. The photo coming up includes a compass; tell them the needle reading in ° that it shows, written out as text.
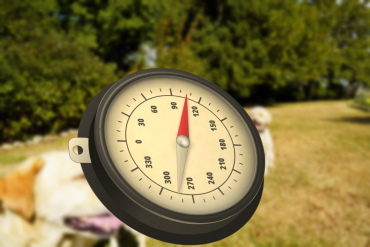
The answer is 105 °
